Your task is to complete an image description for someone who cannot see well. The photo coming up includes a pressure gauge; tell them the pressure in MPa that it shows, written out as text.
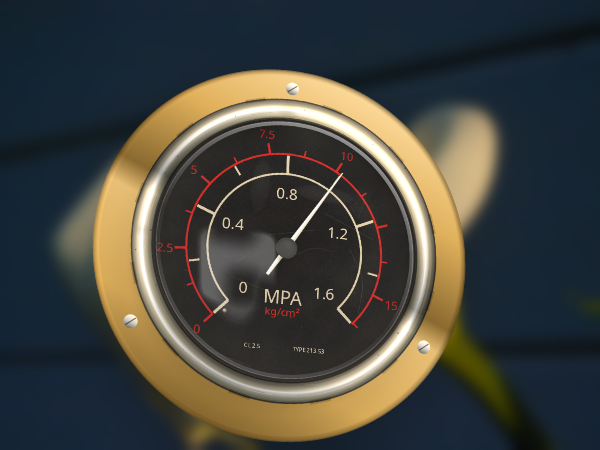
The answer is 1 MPa
